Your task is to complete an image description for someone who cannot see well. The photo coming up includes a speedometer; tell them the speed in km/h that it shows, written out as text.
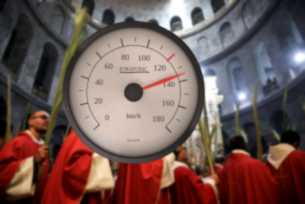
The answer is 135 km/h
